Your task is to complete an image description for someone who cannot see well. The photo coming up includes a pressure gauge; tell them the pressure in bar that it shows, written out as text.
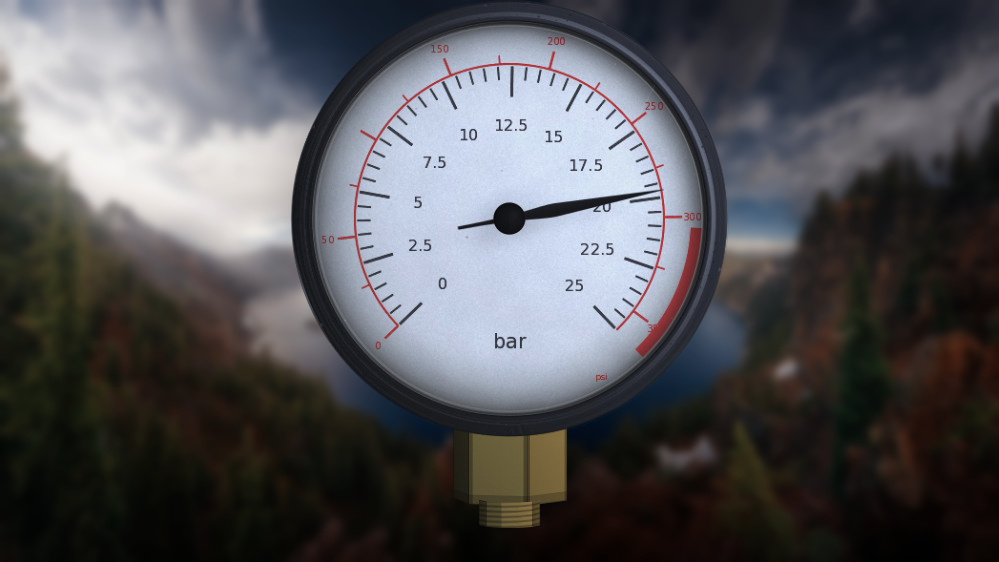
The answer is 19.75 bar
